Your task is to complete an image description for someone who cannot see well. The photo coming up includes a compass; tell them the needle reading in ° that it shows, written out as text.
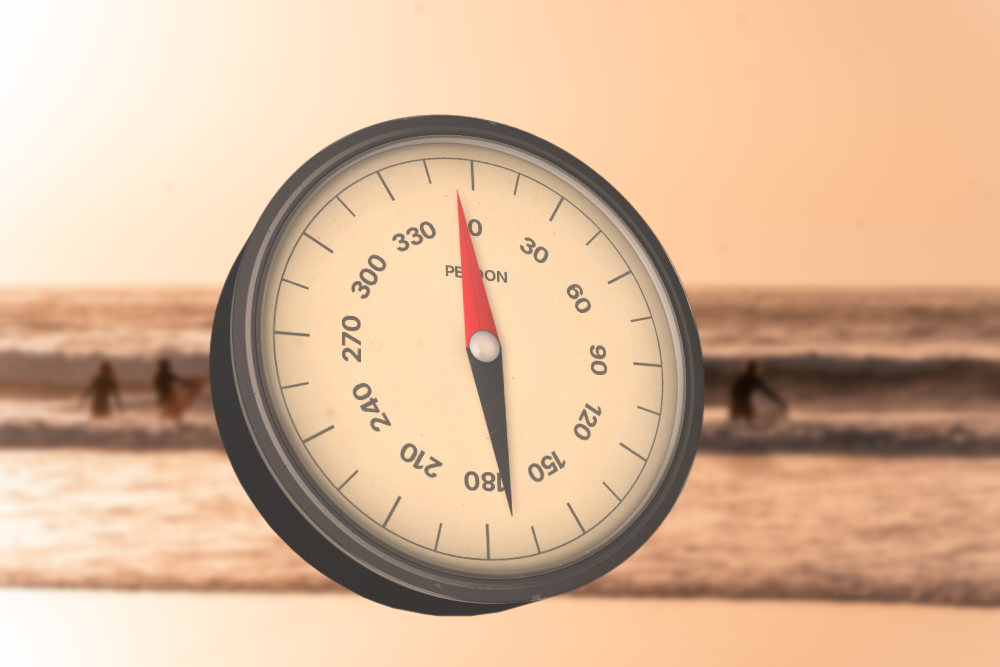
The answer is 352.5 °
